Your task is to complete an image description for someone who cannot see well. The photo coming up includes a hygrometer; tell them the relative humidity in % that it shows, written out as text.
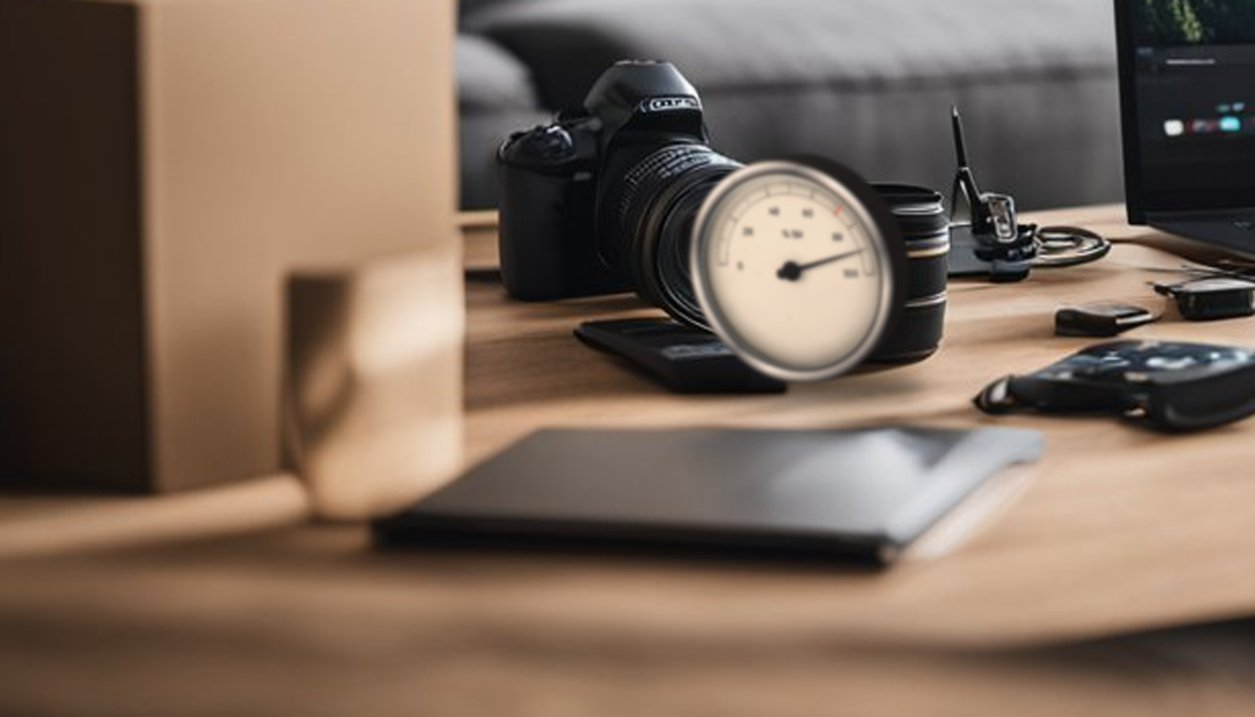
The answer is 90 %
